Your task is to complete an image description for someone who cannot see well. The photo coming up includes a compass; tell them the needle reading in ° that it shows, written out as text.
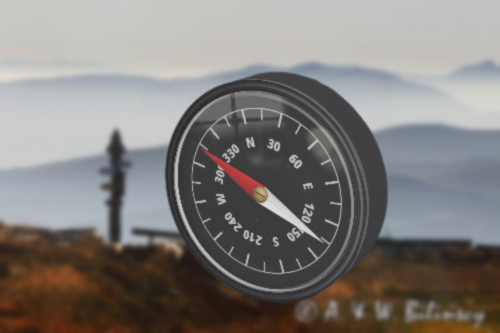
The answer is 315 °
